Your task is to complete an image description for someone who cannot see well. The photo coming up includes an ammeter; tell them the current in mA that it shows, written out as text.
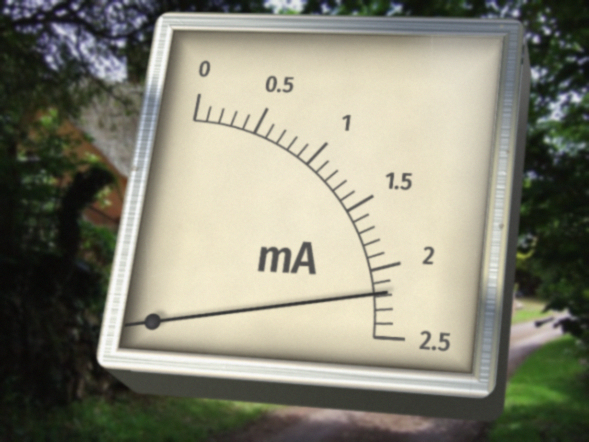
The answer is 2.2 mA
